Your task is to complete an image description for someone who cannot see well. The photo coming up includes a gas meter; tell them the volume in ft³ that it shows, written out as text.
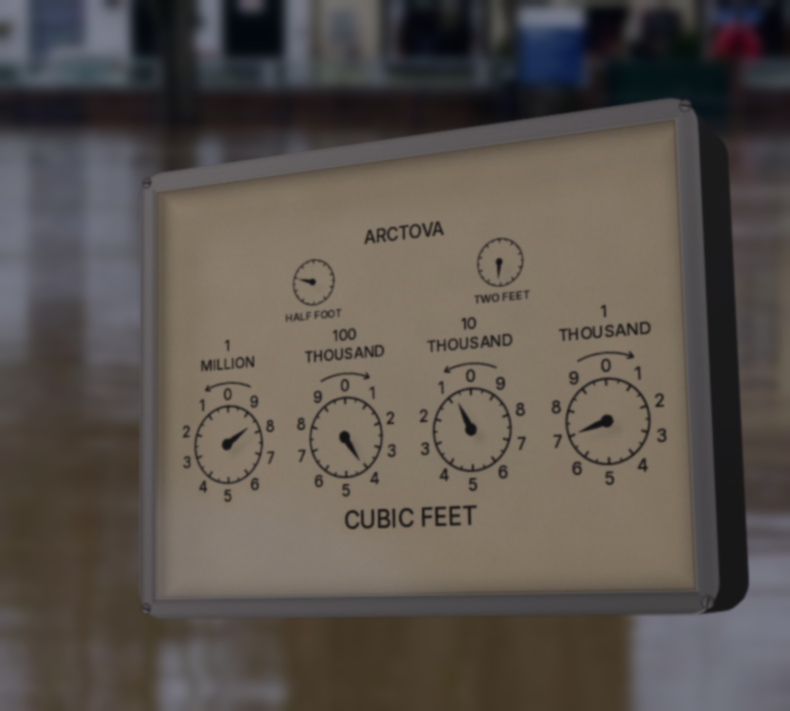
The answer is 840700 ft³
